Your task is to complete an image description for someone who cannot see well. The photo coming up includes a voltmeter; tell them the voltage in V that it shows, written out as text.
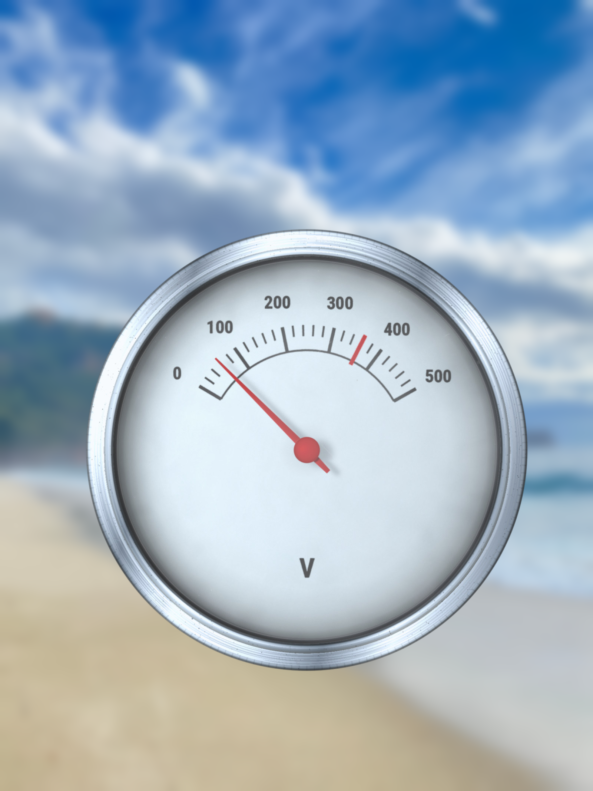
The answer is 60 V
